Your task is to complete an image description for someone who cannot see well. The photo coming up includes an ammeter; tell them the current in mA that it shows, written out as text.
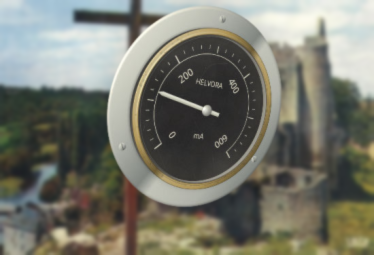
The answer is 120 mA
